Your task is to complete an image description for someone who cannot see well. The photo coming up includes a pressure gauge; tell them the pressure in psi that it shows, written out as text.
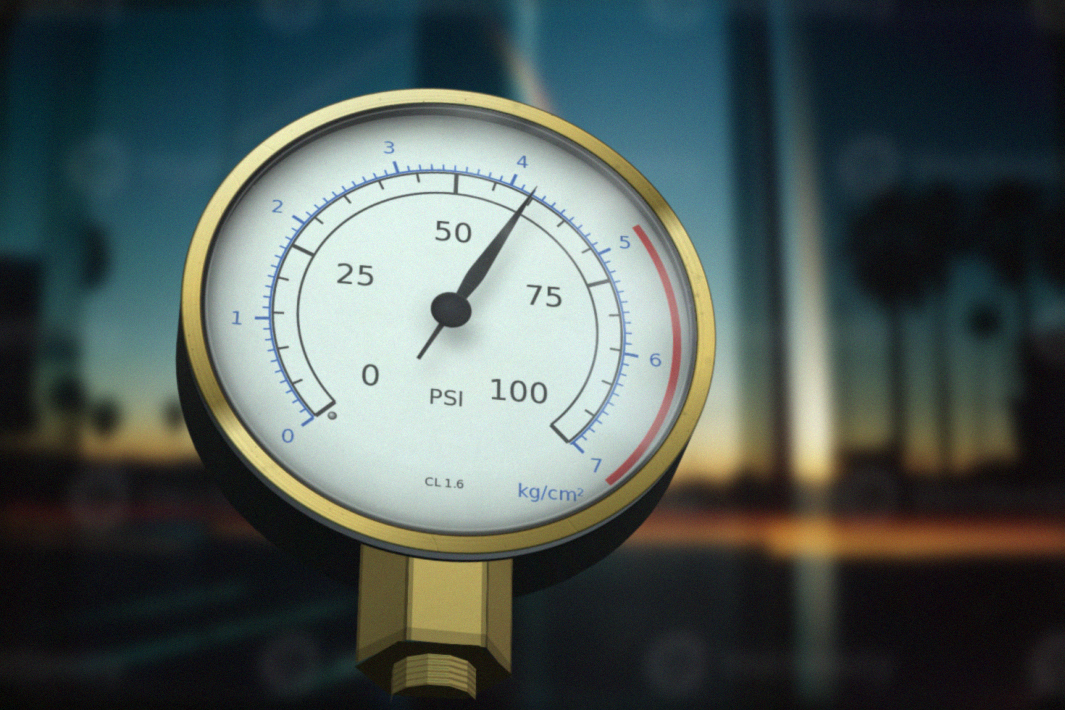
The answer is 60 psi
